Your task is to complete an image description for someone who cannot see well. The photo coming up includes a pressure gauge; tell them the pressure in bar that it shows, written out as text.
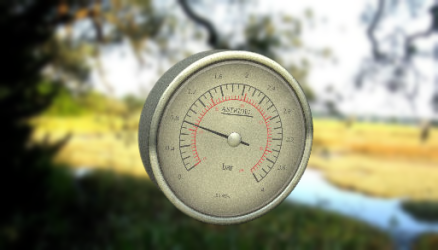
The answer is 0.8 bar
